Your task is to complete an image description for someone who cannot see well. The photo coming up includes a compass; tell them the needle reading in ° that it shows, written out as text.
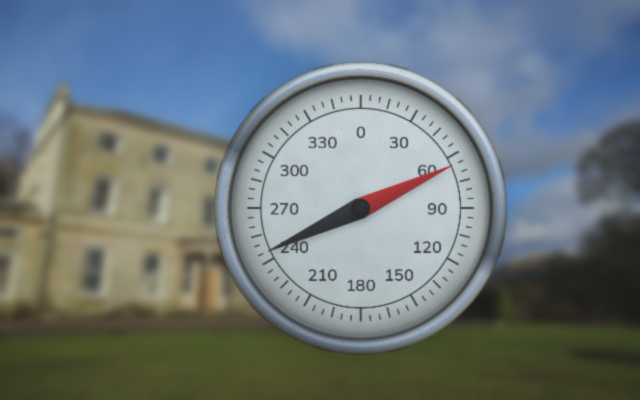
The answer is 65 °
